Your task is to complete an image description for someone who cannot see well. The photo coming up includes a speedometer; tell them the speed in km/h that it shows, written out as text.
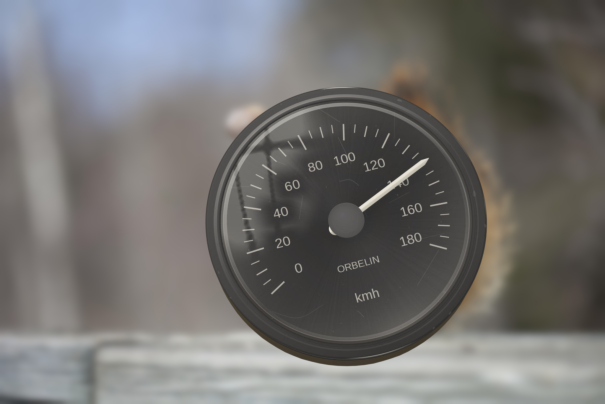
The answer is 140 km/h
